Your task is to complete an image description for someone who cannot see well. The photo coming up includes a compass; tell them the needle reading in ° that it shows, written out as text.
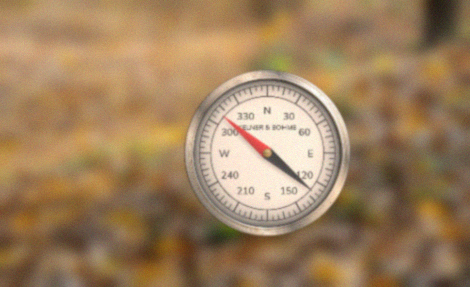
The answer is 310 °
